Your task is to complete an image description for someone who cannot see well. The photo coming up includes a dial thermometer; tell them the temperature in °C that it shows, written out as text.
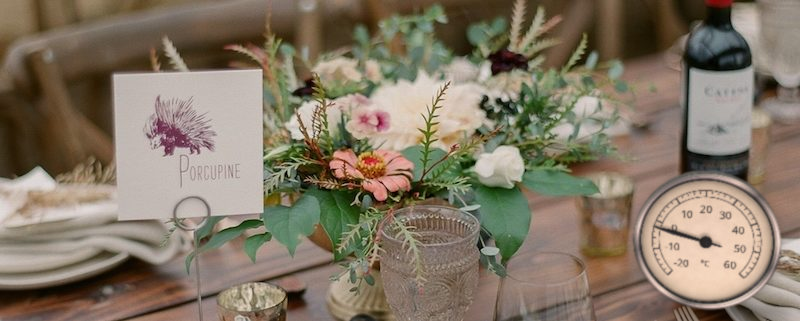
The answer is -2 °C
